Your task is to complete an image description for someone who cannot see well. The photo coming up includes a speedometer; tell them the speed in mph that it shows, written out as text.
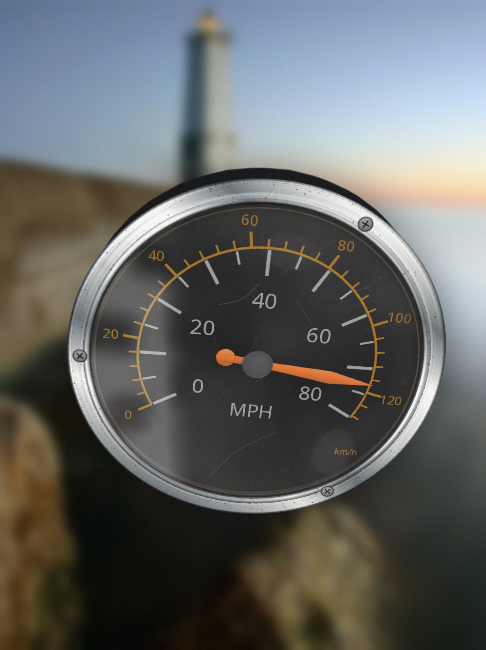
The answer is 72.5 mph
